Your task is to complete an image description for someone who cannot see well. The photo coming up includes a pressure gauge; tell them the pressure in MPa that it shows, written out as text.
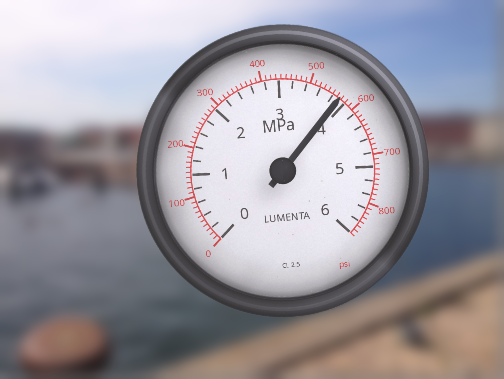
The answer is 3.9 MPa
